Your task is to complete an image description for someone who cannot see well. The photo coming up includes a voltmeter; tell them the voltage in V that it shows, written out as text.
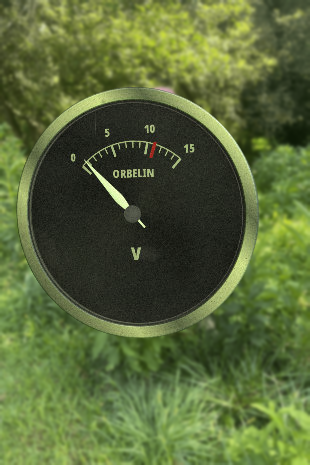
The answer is 1 V
